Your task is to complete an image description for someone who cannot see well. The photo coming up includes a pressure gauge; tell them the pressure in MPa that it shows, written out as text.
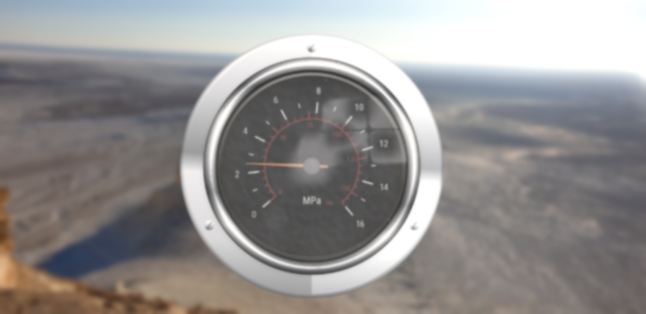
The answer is 2.5 MPa
